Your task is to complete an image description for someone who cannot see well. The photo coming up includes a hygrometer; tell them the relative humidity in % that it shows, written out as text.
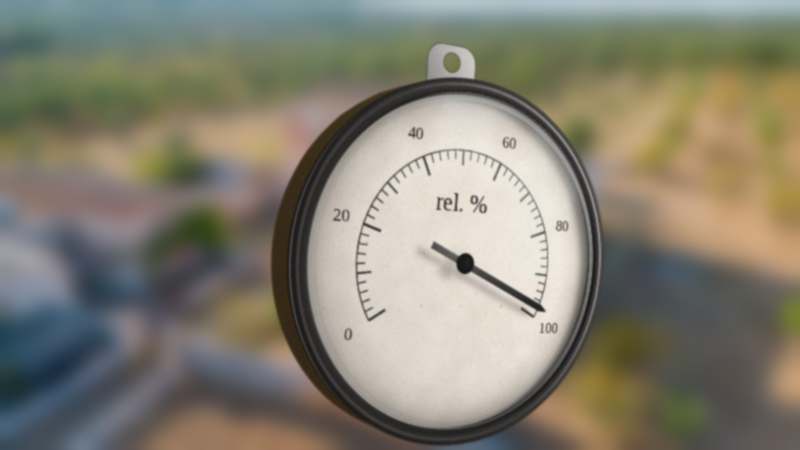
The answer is 98 %
